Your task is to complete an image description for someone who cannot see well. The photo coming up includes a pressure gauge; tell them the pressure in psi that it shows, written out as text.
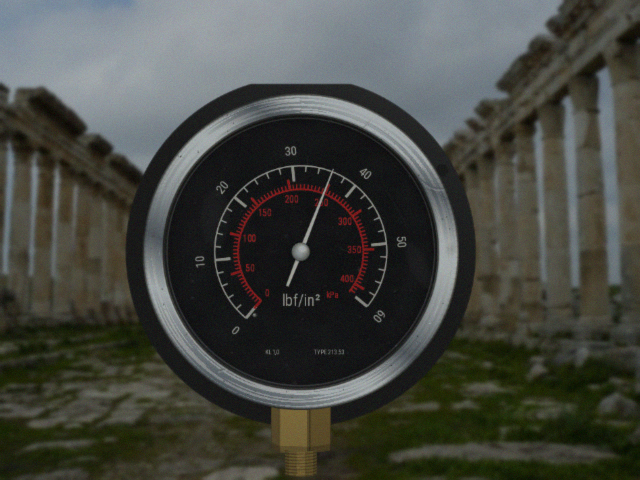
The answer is 36 psi
